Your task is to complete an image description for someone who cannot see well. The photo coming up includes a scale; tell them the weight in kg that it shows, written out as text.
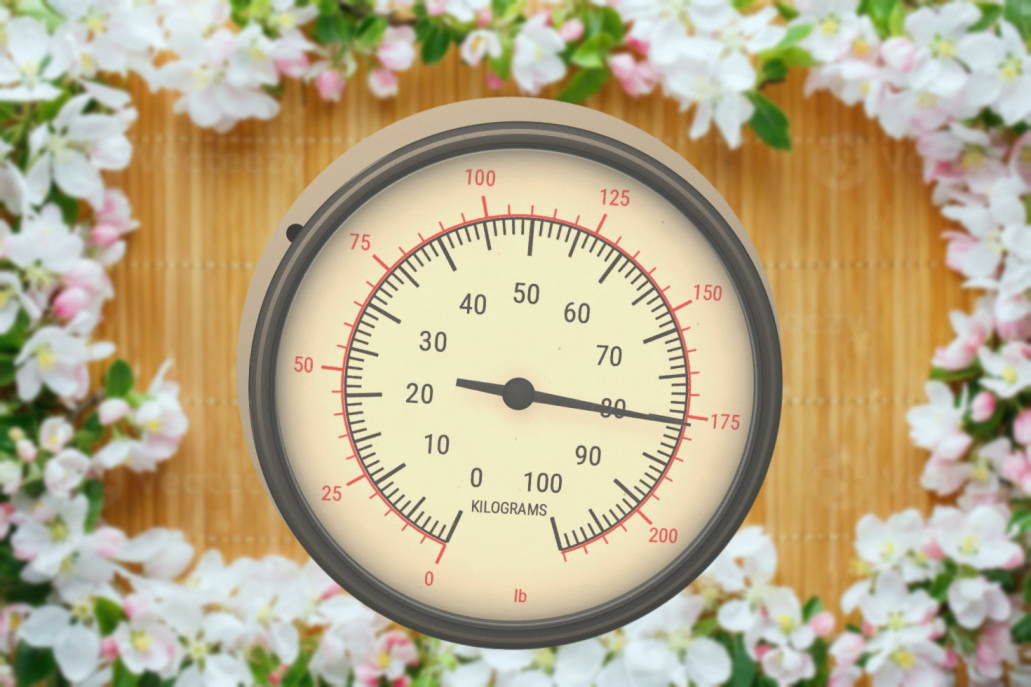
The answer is 80 kg
